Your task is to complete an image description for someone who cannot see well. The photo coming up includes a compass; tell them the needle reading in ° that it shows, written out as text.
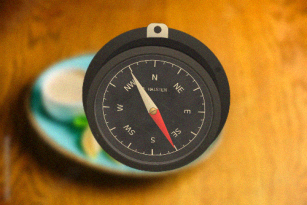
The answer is 150 °
